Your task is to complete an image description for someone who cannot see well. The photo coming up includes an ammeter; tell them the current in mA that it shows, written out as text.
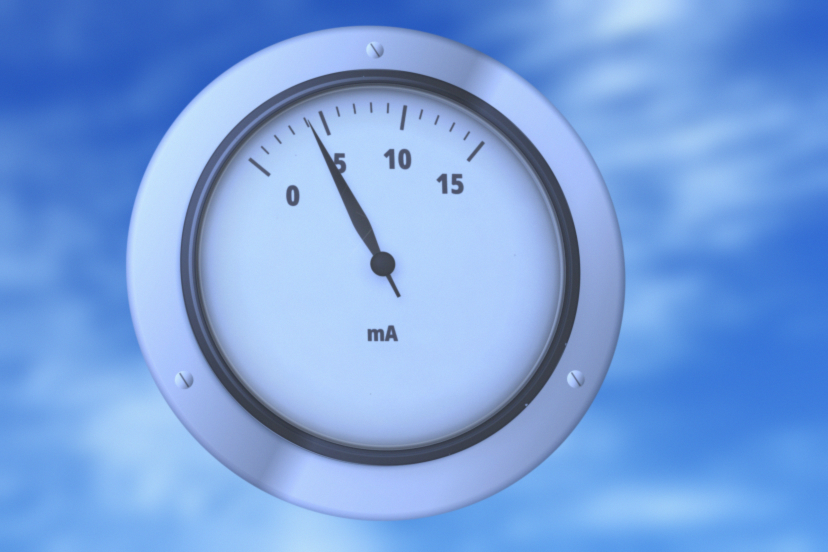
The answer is 4 mA
